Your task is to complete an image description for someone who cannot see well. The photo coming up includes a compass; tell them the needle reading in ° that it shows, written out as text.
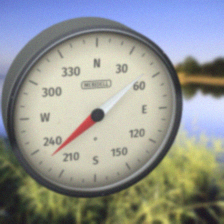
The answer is 230 °
